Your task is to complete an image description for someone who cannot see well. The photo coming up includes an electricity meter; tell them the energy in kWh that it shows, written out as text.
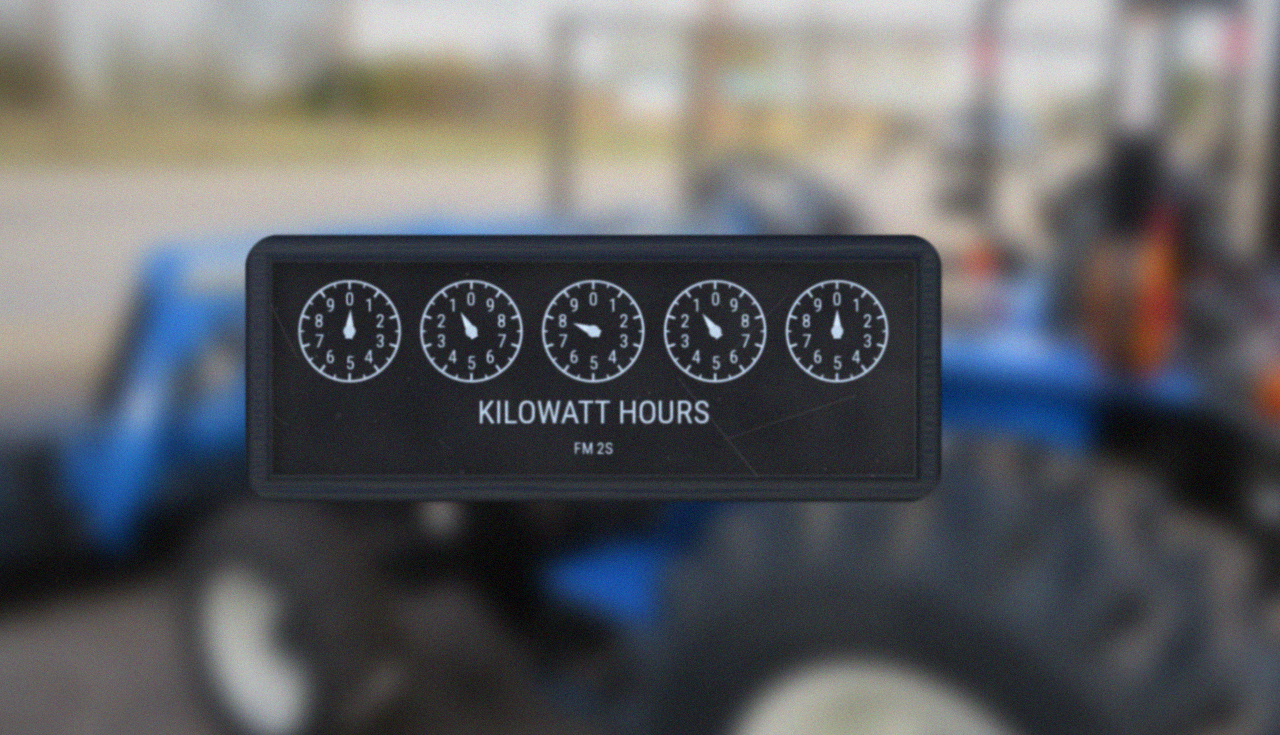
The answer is 810 kWh
